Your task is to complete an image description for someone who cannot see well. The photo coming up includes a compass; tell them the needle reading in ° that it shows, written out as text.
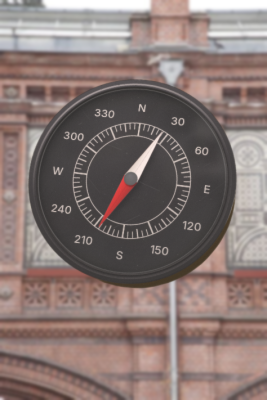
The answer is 205 °
